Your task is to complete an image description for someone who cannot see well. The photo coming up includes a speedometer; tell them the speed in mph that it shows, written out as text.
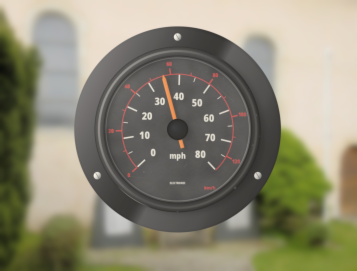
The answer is 35 mph
